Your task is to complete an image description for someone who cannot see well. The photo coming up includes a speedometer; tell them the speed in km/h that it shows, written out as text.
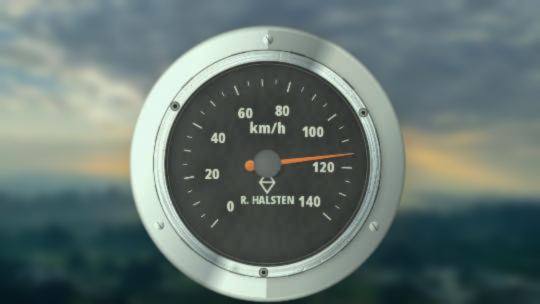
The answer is 115 km/h
